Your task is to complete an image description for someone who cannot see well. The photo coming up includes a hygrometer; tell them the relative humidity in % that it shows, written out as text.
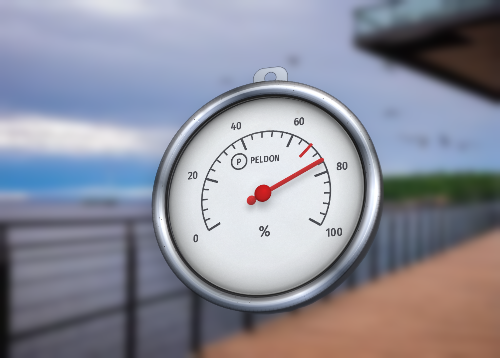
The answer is 76 %
